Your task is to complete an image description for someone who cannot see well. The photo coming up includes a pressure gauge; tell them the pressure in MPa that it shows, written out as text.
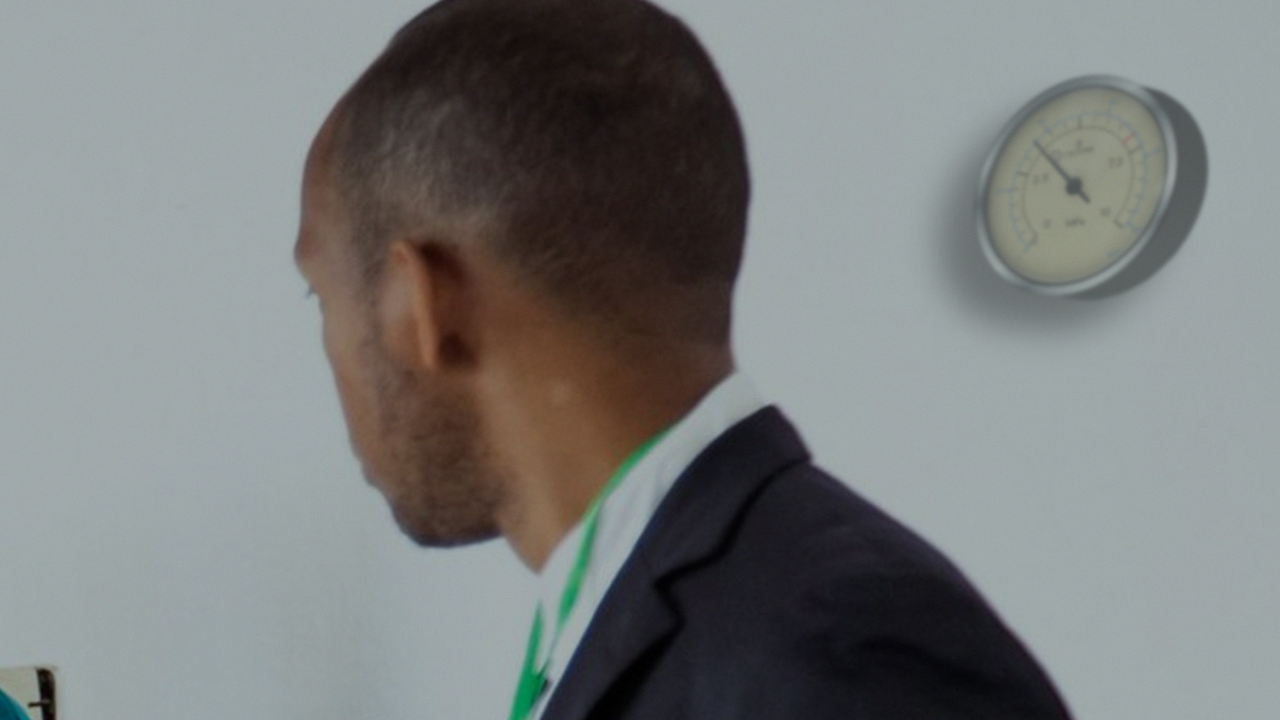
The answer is 3.5 MPa
